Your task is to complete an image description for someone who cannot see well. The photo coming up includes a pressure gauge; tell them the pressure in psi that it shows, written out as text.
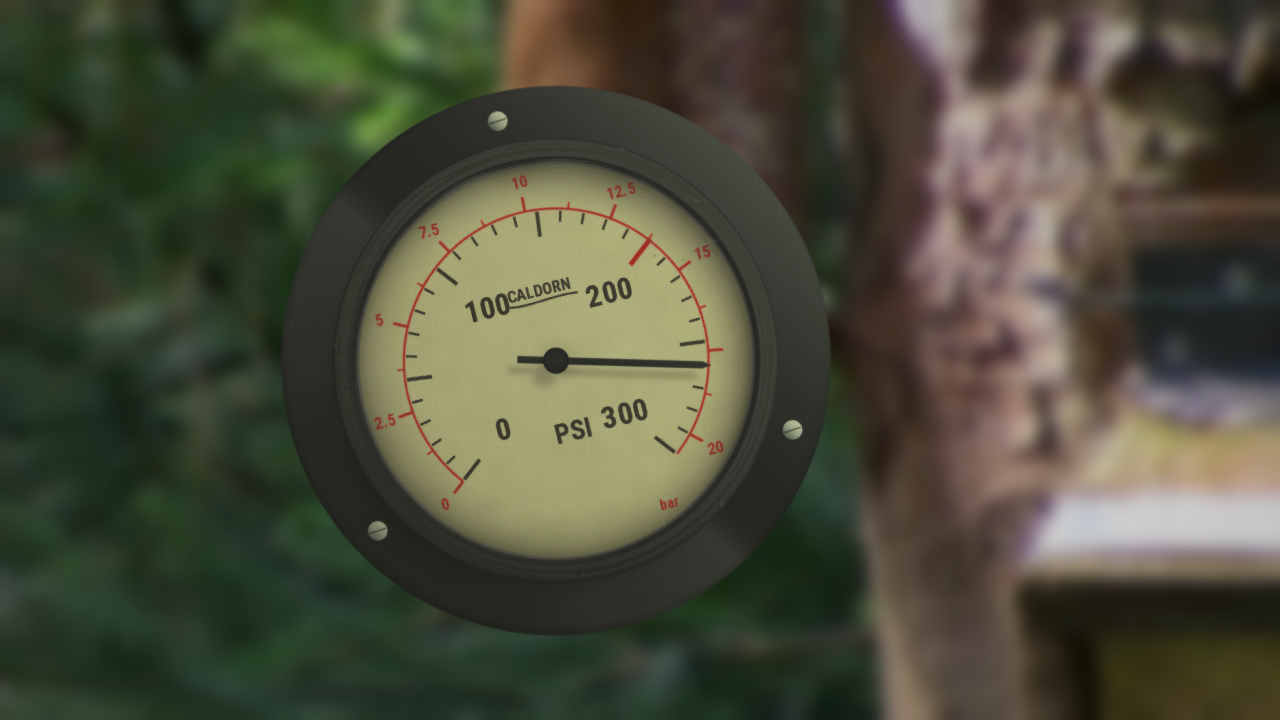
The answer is 260 psi
